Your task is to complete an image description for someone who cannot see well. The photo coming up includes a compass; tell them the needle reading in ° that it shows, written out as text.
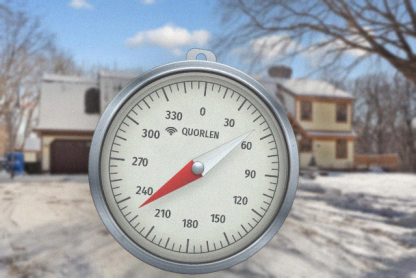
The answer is 230 °
